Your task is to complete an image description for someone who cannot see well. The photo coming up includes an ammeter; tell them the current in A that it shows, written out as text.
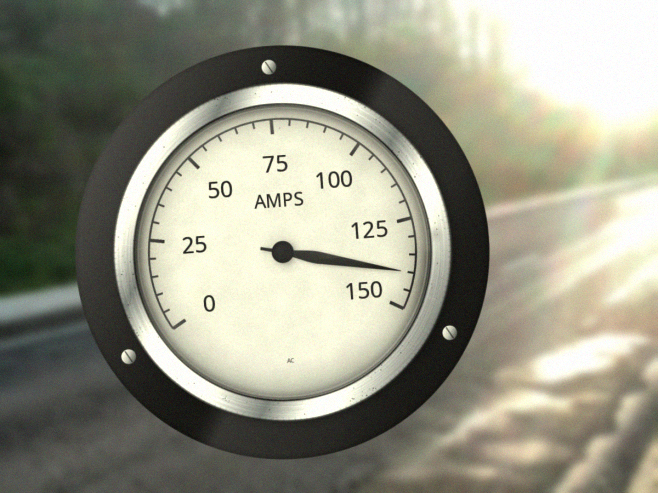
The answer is 140 A
